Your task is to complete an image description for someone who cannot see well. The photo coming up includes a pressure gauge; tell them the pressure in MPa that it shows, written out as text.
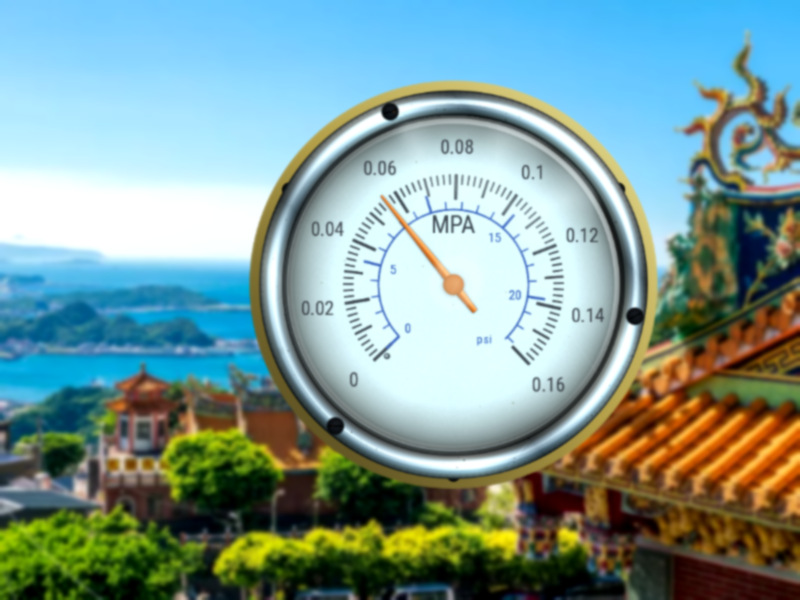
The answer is 0.056 MPa
